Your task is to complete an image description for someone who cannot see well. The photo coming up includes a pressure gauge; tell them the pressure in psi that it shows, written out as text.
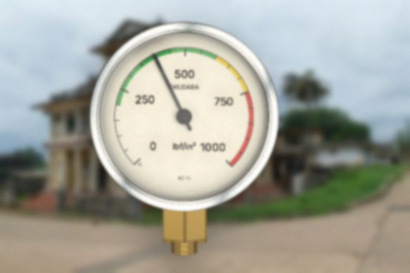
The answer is 400 psi
